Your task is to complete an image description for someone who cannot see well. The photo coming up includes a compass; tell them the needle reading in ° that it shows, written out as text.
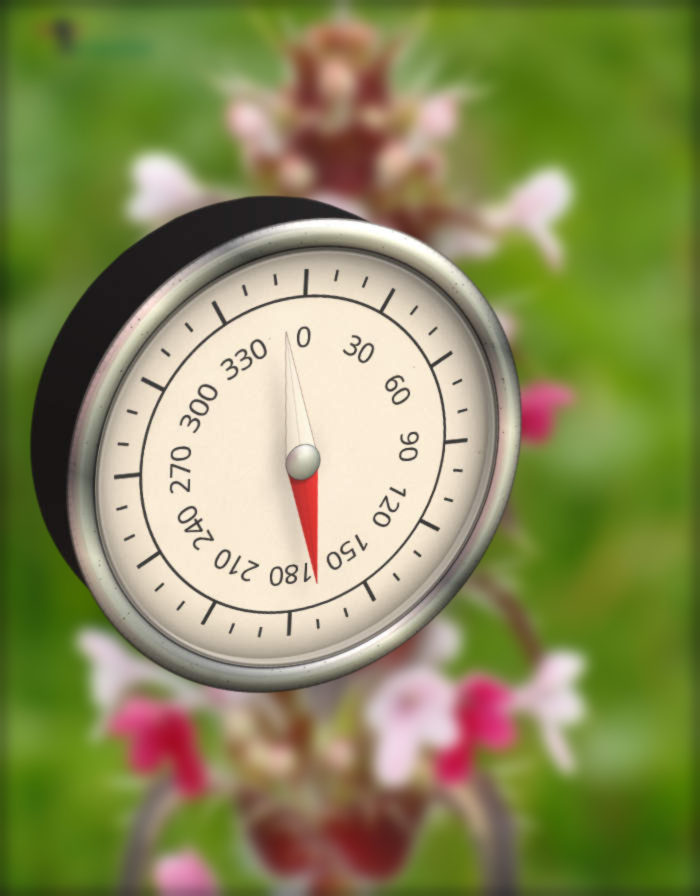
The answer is 170 °
